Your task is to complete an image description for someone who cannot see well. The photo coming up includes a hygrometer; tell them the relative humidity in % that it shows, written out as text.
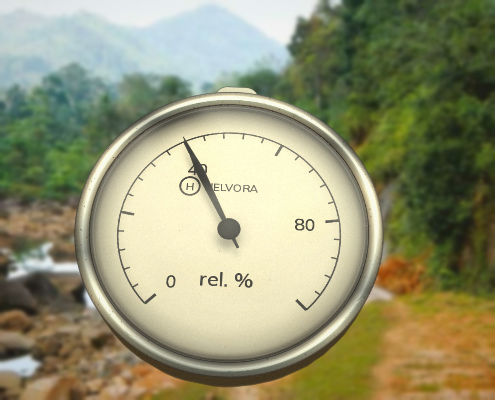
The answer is 40 %
